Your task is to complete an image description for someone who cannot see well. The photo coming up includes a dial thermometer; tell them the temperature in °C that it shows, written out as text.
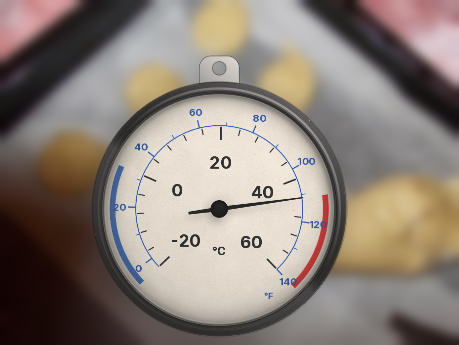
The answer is 44 °C
